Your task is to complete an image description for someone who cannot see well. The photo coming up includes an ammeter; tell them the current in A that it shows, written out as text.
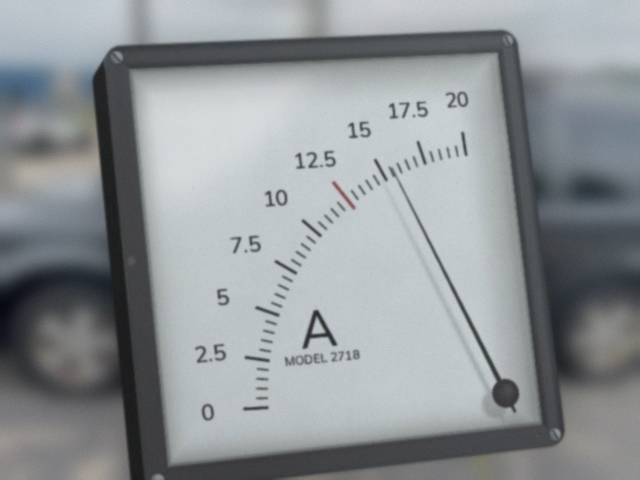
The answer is 15.5 A
